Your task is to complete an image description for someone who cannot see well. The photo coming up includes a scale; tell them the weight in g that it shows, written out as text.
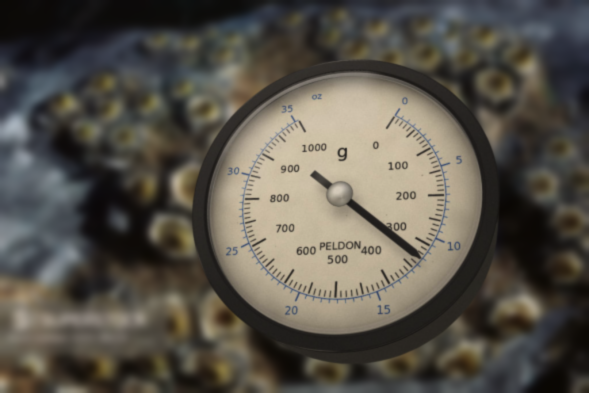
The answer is 330 g
